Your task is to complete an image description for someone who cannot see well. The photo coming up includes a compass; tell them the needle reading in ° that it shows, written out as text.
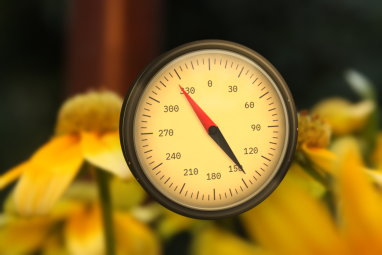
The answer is 325 °
